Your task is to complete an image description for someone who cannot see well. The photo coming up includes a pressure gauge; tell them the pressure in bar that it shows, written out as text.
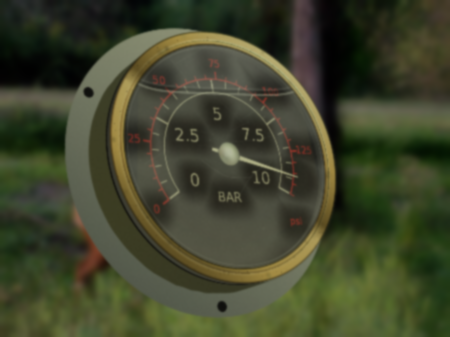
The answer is 9.5 bar
